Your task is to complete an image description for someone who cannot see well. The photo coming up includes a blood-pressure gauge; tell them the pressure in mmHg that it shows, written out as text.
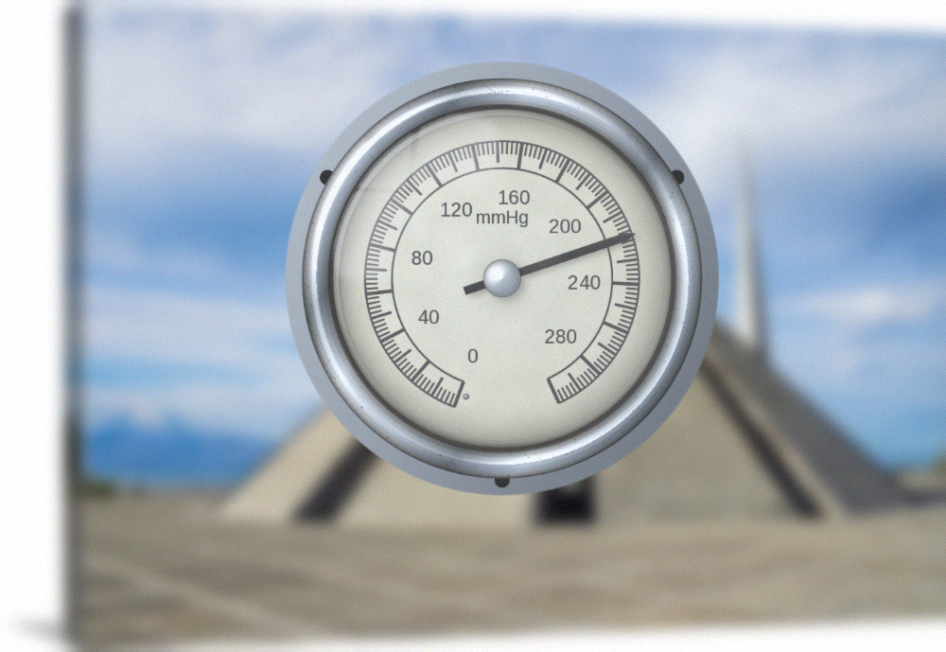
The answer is 220 mmHg
